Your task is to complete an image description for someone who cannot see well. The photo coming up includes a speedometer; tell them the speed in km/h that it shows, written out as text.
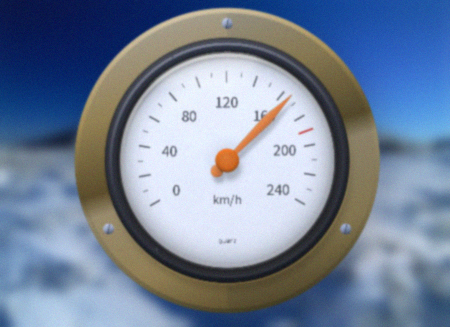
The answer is 165 km/h
